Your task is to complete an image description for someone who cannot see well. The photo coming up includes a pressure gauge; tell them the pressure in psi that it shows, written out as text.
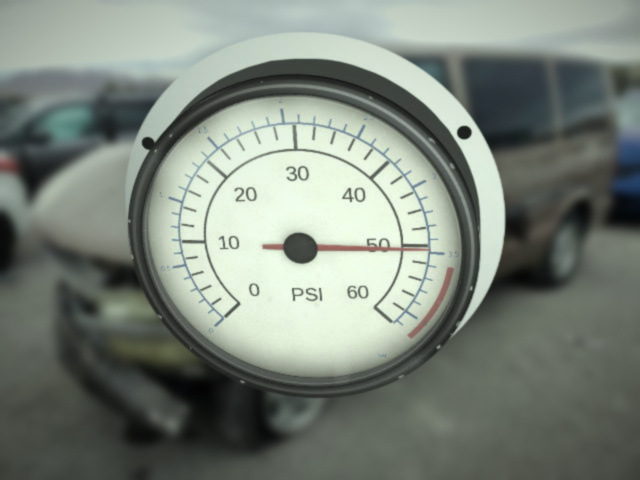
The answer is 50 psi
